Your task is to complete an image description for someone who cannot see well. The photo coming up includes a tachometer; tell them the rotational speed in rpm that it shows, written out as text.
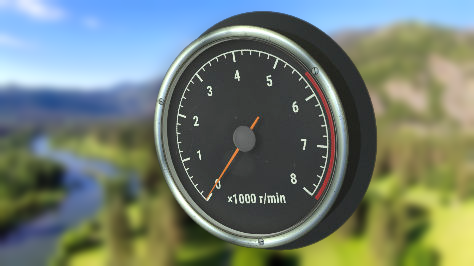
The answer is 0 rpm
